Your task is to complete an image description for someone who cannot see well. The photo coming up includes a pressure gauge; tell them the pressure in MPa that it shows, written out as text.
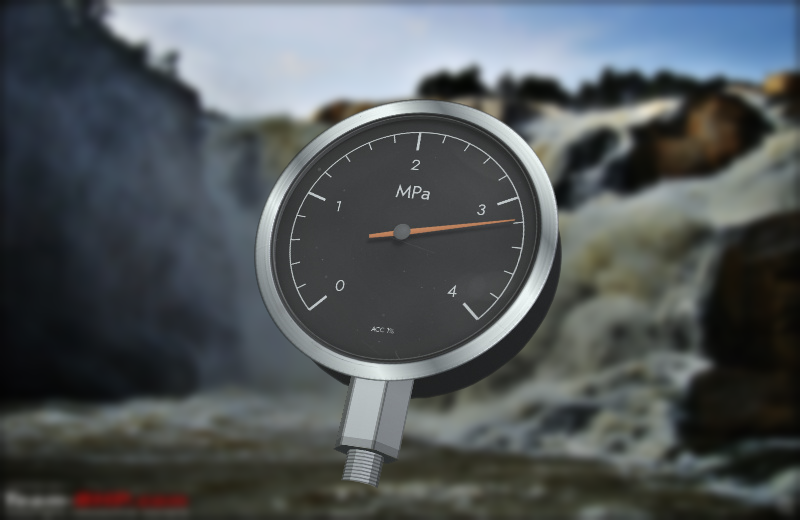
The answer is 3.2 MPa
